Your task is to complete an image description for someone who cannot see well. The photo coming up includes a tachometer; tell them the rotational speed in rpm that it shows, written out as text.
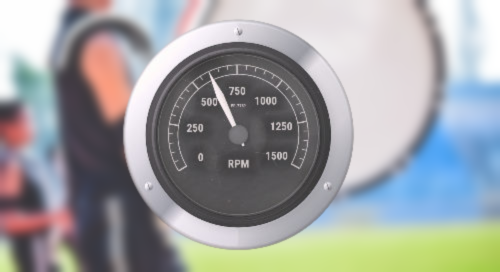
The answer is 600 rpm
